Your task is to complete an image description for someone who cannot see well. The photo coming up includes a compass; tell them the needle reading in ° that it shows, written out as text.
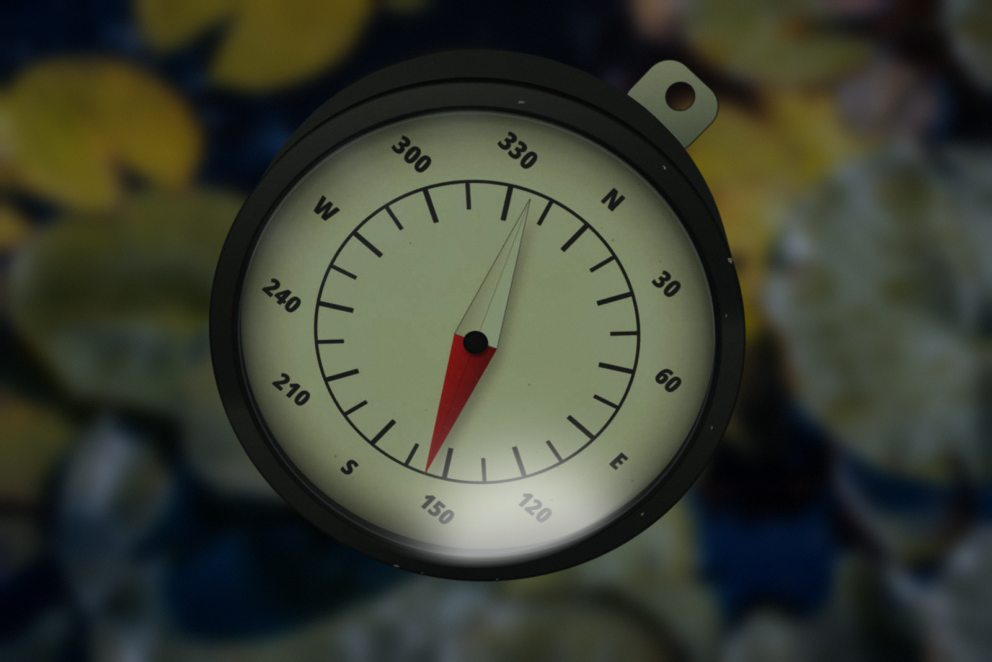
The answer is 157.5 °
